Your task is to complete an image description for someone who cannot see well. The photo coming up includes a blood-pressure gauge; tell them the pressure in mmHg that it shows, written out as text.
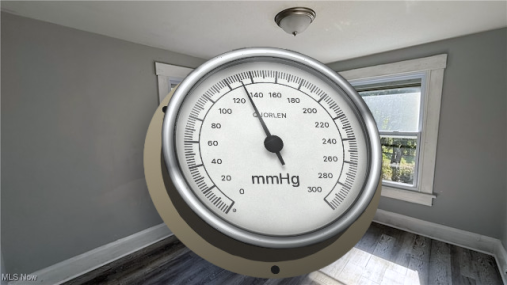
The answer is 130 mmHg
